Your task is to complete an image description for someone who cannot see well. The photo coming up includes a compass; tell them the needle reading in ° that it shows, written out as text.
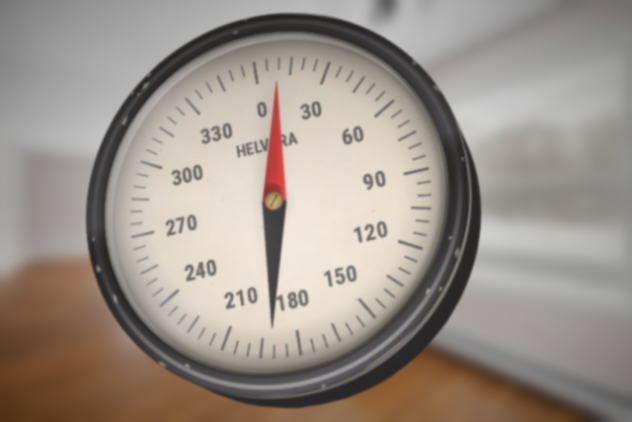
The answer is 10 °
